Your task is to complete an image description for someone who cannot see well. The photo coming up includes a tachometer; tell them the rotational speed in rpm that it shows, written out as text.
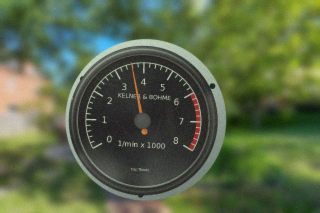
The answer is 3600 rpm
